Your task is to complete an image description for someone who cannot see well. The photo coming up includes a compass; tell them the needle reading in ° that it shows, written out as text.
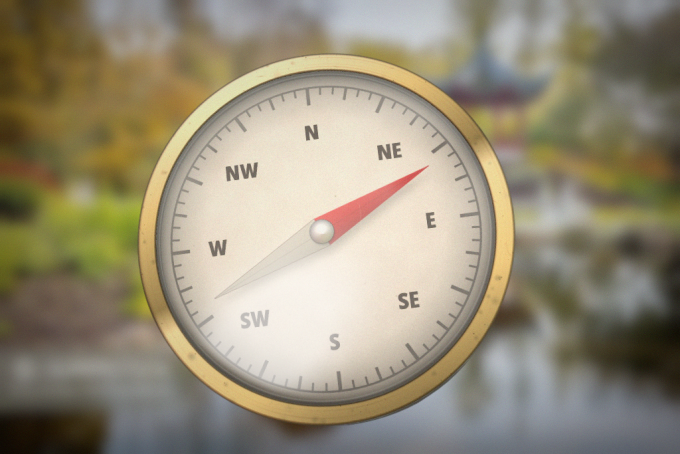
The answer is 65 °
